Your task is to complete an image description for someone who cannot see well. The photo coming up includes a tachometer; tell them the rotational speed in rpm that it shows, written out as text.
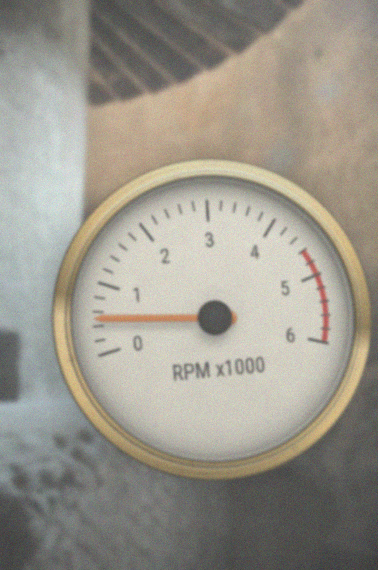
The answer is 500 rpm
